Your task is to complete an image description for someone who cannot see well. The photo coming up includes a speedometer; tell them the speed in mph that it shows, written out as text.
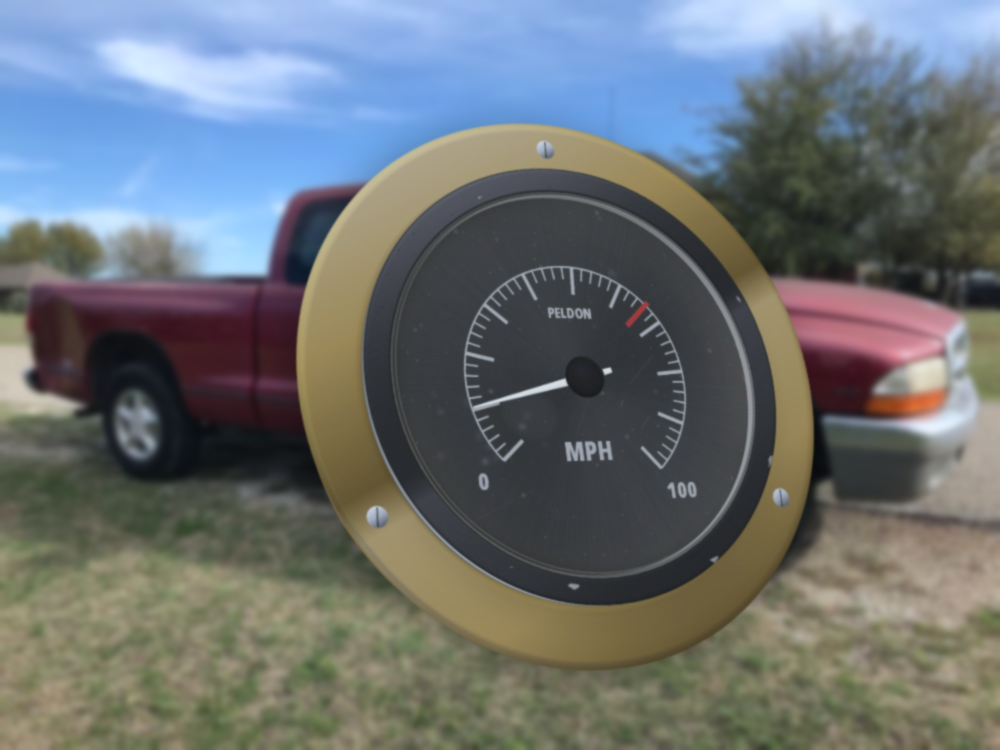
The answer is 10 mph
